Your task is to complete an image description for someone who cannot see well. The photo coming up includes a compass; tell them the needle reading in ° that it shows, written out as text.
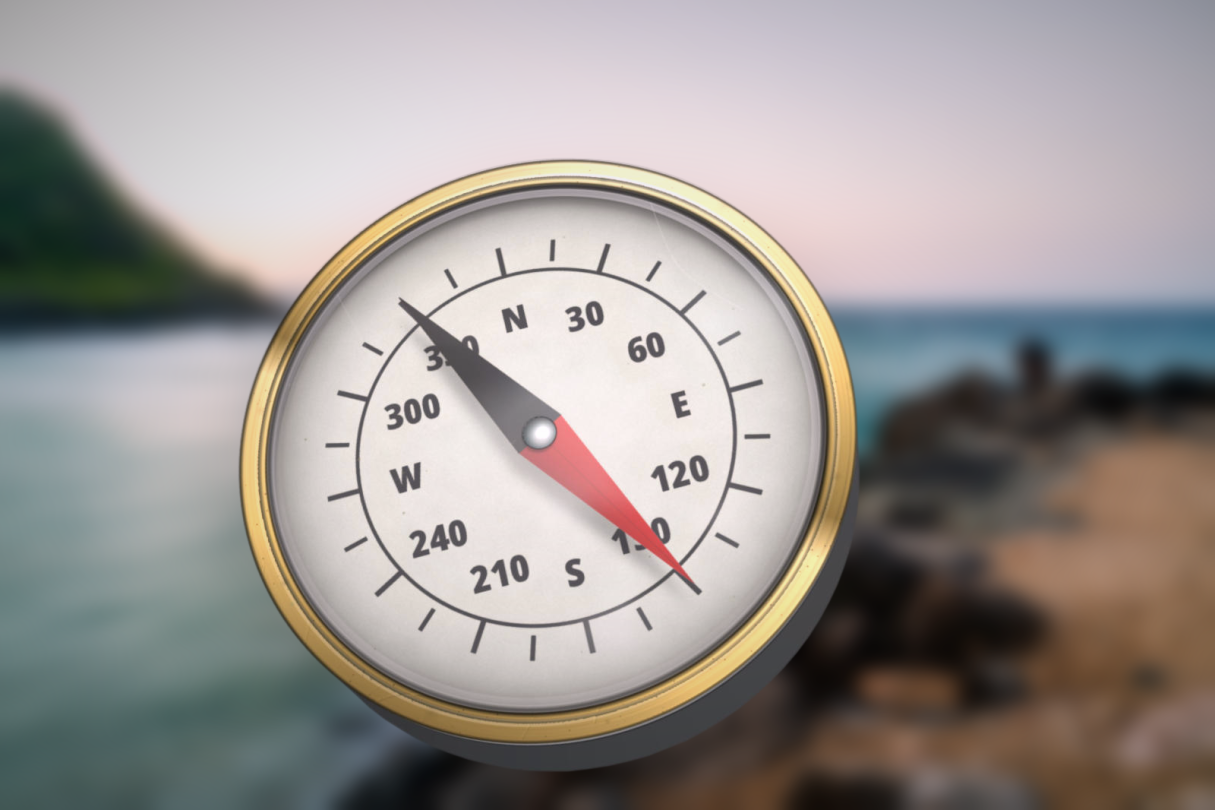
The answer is 150 °
